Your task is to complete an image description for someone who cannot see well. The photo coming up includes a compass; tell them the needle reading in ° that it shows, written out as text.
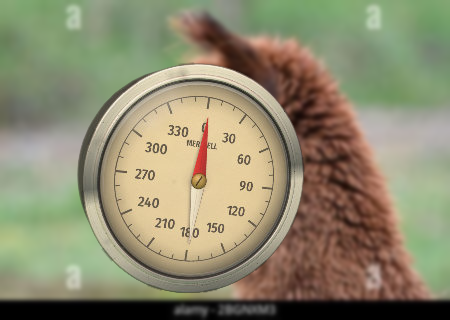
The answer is 0 °
